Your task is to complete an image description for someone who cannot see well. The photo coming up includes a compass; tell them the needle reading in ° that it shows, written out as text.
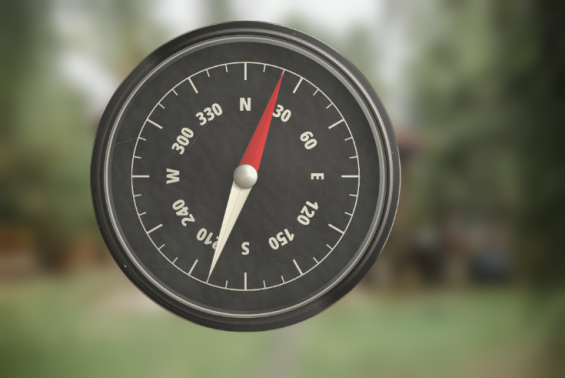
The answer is 20 °
